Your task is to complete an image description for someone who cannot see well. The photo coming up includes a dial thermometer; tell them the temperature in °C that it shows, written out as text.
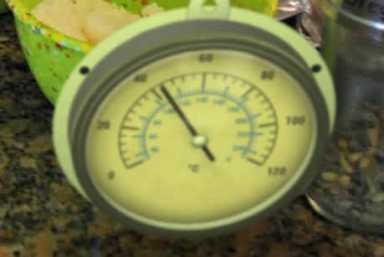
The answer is 44 °C
